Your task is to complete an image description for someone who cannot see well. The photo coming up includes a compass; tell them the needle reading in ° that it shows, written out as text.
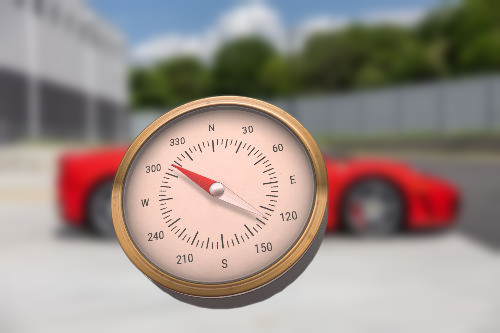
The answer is 310 °
